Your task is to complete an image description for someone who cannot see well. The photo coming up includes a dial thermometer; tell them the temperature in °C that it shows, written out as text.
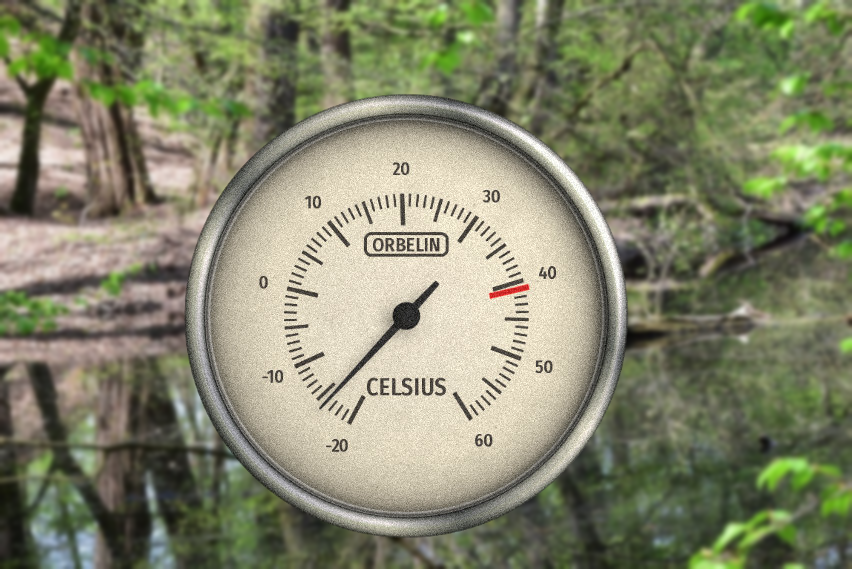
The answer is -16 °C
